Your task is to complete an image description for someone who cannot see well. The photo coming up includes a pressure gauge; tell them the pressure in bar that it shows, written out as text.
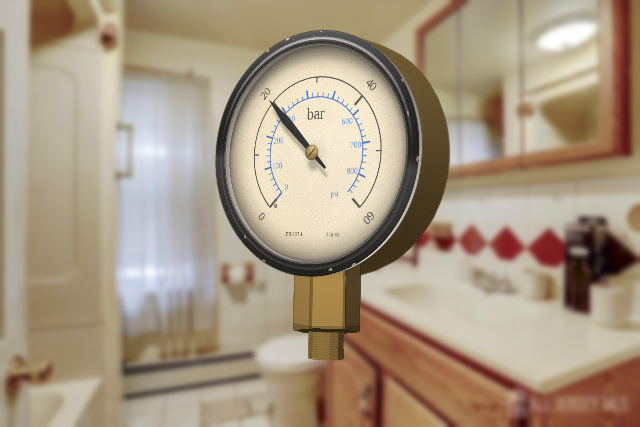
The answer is 20 bar
